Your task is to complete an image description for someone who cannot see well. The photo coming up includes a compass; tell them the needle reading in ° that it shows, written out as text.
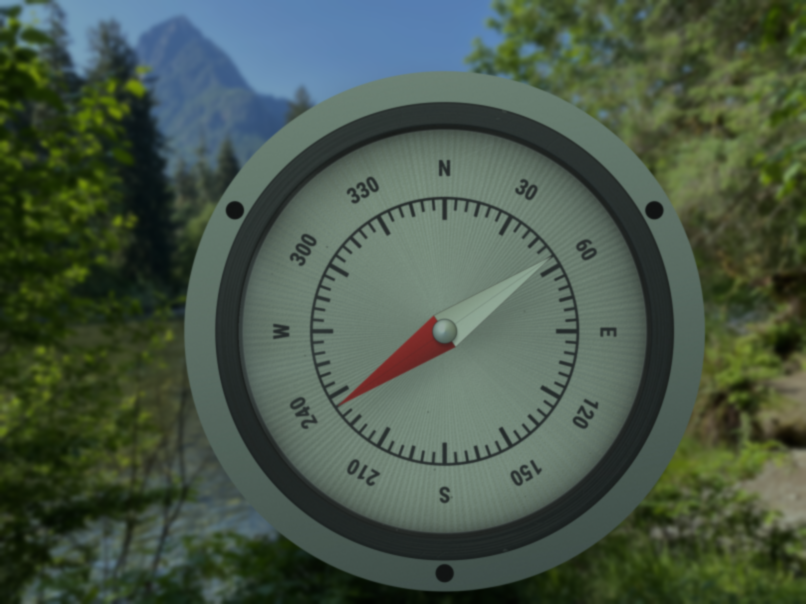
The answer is 235 °
